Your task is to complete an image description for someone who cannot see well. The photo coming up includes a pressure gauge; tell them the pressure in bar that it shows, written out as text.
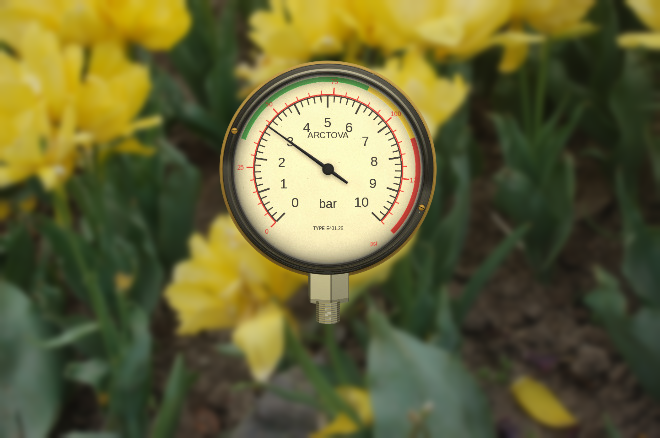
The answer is 3 bar
